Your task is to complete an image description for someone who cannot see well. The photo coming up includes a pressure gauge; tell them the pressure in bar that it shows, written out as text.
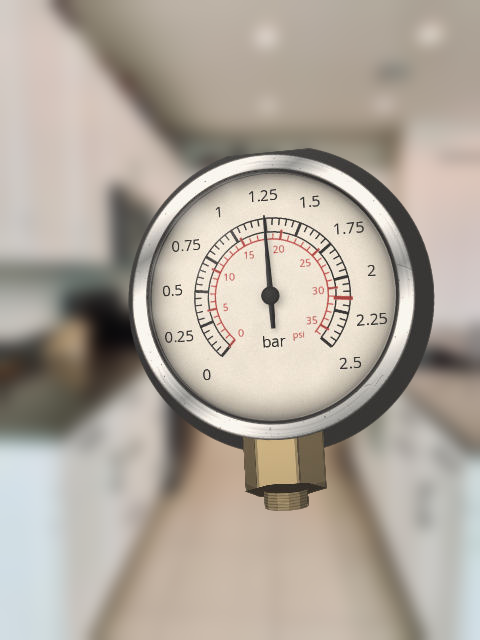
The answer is 1.25 bar
